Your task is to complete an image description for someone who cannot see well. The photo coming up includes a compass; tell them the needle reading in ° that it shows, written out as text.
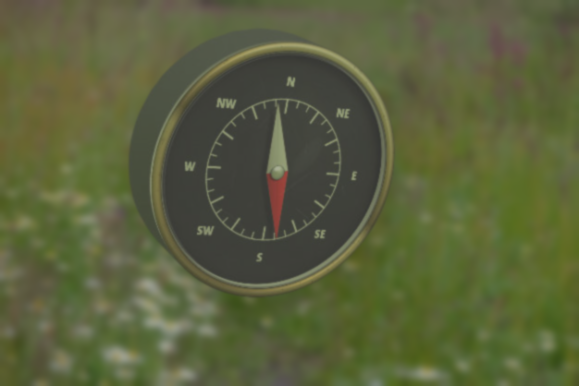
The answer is 170 °
